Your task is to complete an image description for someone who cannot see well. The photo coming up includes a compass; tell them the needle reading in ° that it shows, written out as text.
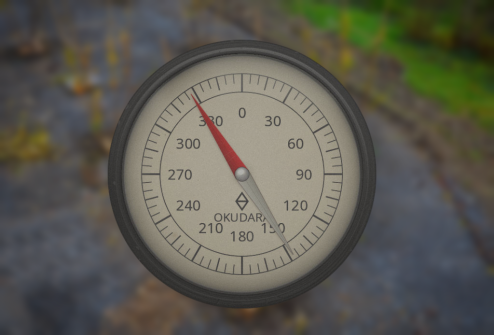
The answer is 327.5 °
